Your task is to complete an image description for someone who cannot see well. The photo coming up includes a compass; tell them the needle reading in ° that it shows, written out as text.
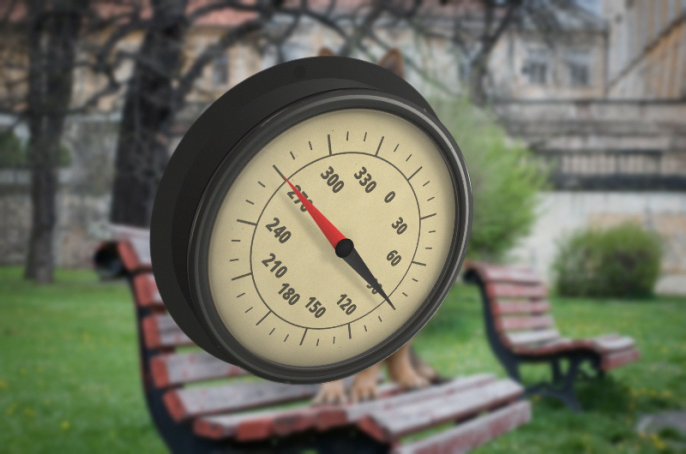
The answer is 270 °
